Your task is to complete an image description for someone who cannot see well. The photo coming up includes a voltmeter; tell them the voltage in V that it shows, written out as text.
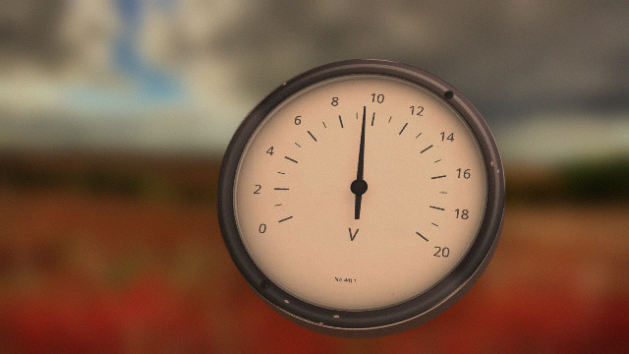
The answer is 9.5 V
